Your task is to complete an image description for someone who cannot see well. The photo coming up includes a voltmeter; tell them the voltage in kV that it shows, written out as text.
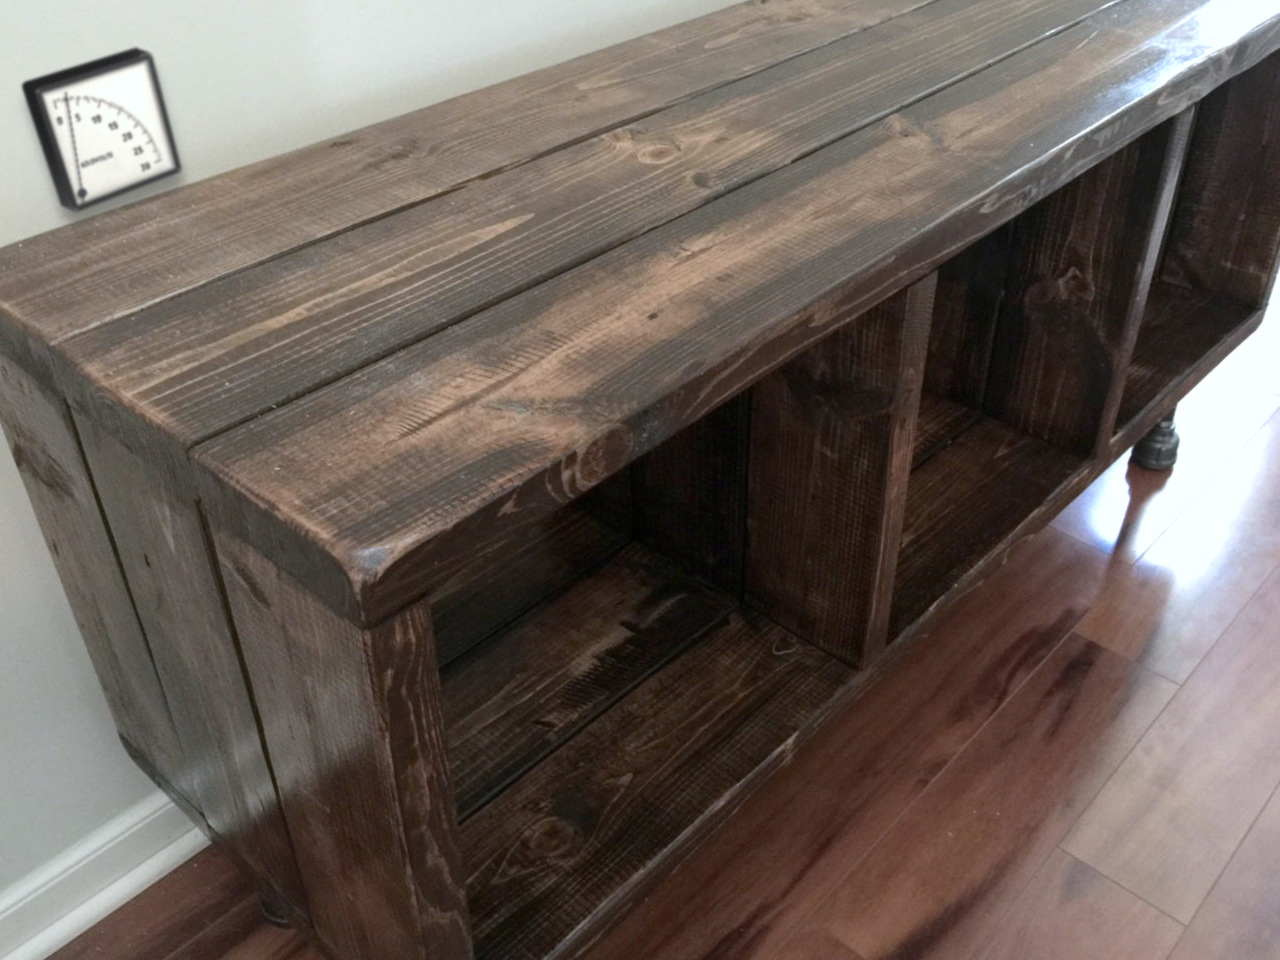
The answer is 2.5 kV
